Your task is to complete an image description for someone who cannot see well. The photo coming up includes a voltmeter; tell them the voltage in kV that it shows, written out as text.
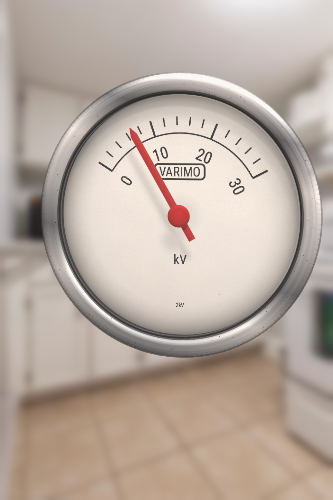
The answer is 7 kV
